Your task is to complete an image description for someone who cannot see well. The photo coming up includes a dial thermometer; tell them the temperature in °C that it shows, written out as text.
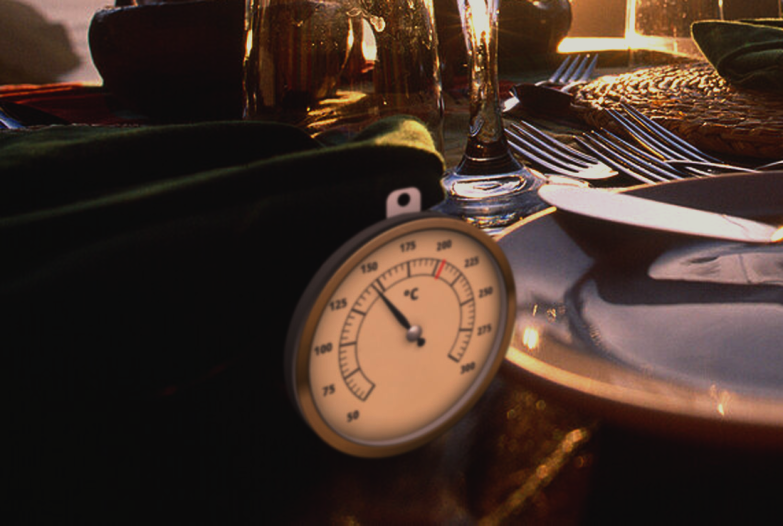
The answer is 145 °C
